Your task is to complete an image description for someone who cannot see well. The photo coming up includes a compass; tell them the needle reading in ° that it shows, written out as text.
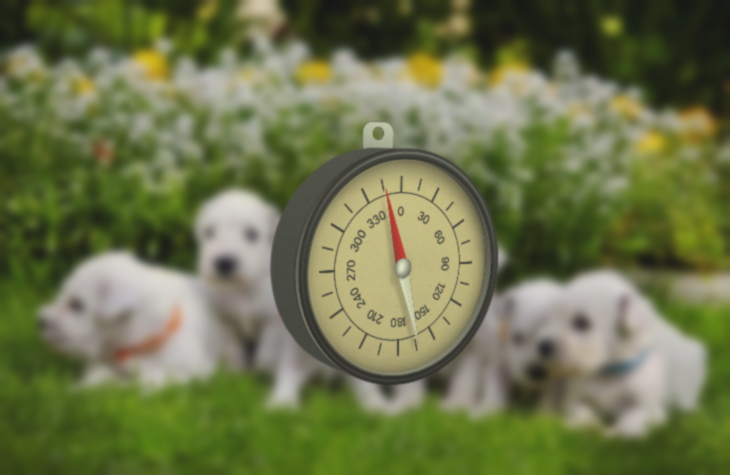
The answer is 345 °
